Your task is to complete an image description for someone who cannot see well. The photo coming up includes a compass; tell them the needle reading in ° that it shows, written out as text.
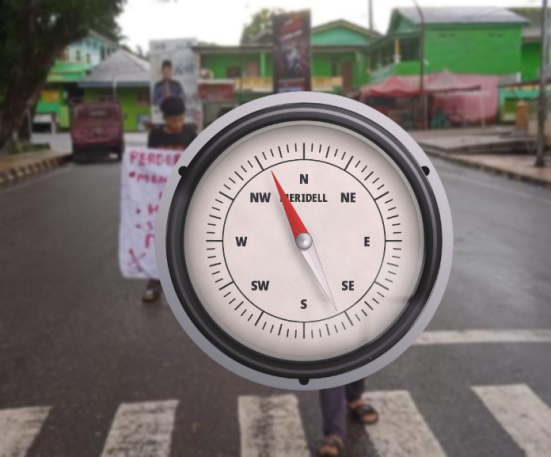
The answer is 335 °
